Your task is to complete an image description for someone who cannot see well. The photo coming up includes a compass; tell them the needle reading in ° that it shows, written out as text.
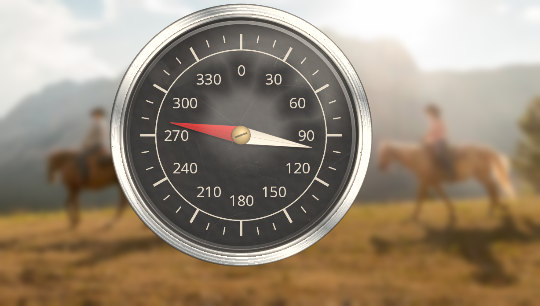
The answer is 280 °
